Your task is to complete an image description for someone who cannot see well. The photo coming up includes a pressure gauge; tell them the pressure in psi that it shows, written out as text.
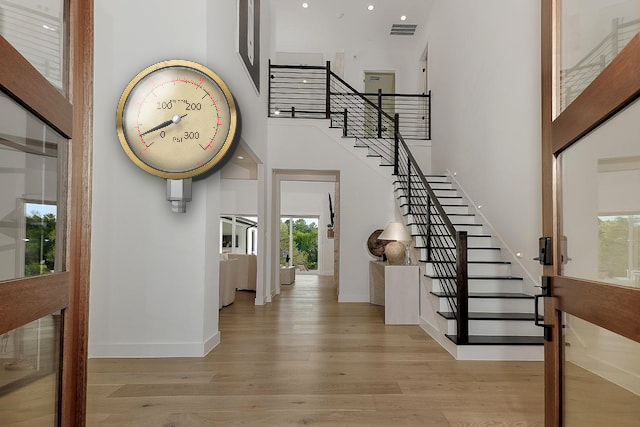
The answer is 20 psi
